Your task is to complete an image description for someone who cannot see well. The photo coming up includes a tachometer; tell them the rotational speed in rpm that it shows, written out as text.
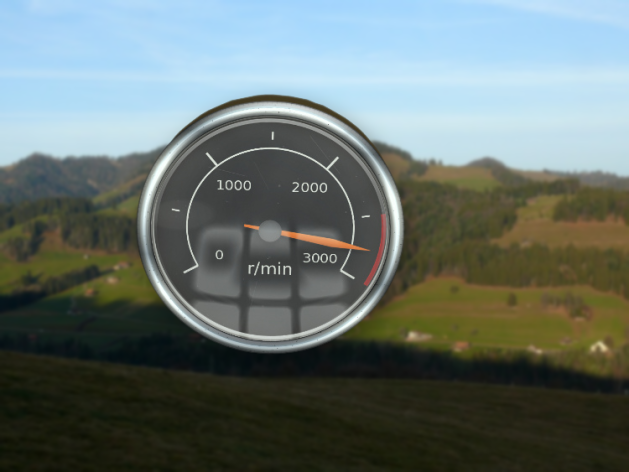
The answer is 2750 rpm
